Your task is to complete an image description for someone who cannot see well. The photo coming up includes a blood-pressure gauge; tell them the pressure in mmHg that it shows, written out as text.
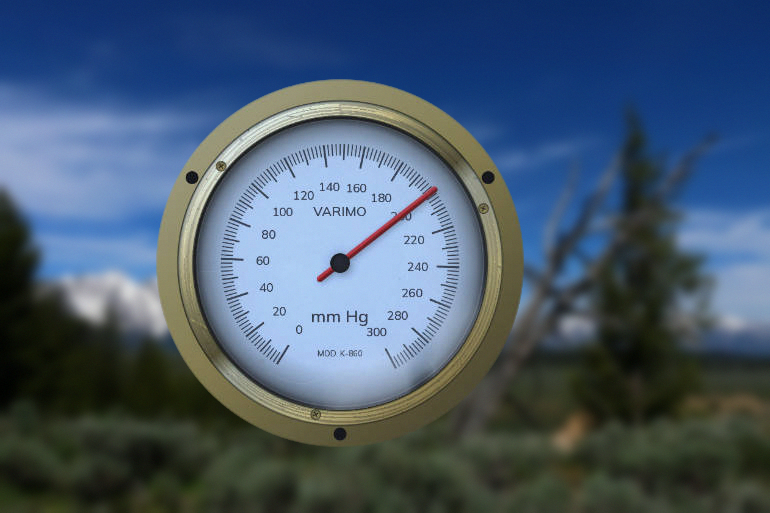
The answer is 200 mmHg
